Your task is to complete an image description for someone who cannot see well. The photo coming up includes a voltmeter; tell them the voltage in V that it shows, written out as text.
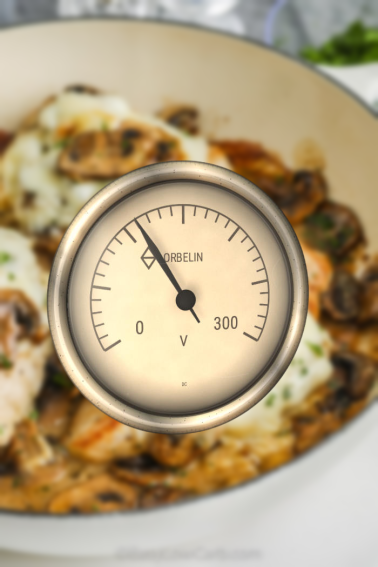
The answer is 110 V
